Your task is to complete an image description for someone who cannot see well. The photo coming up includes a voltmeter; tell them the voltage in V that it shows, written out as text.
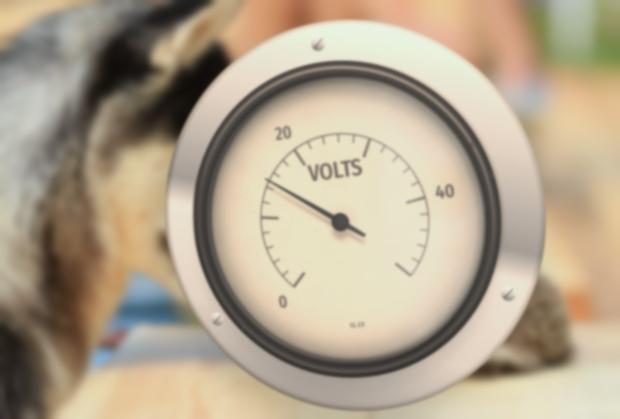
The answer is 15 V
